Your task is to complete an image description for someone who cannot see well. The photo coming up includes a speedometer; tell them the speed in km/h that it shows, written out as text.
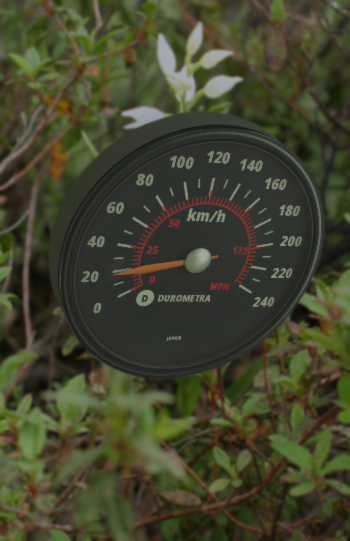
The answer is 20 km/h
